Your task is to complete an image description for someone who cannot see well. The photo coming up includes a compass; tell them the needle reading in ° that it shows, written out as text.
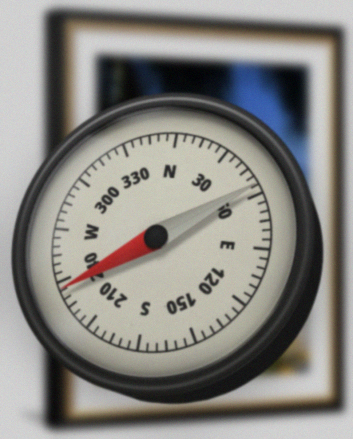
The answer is 235 °
